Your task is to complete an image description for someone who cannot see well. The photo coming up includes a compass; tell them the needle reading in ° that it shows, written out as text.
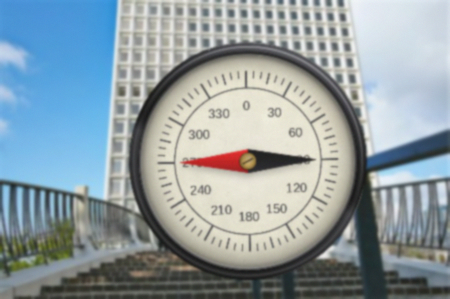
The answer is 270 °
